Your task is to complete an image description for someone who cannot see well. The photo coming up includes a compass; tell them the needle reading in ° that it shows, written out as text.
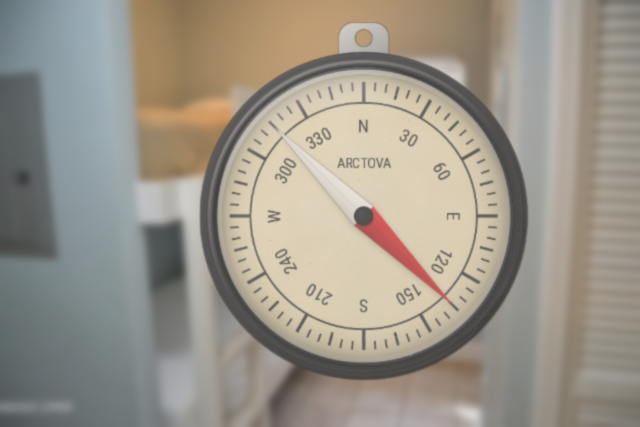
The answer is 135 °
